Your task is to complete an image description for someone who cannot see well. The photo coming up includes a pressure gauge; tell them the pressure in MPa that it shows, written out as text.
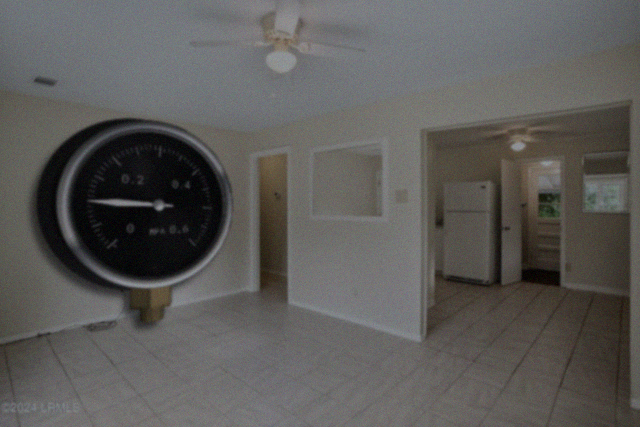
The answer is 0.1 MPa
